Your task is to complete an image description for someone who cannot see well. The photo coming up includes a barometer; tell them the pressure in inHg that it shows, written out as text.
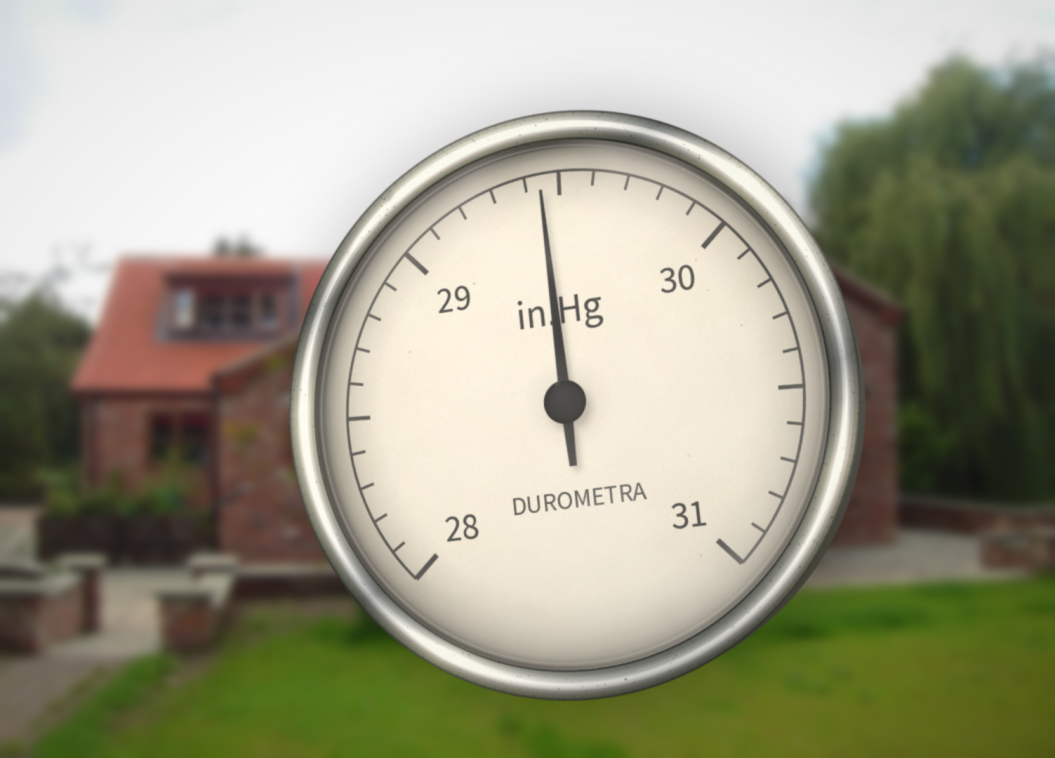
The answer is 29.45 inHg
